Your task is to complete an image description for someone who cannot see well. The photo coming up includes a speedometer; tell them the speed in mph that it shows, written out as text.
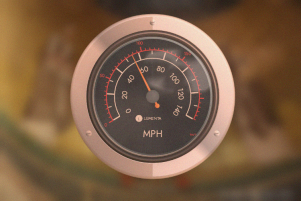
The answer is 55 mph
